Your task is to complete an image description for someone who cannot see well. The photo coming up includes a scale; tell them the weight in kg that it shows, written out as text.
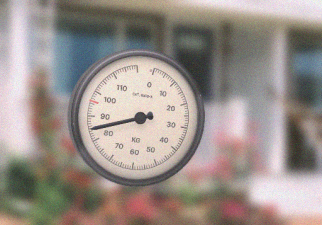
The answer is 85 kg
